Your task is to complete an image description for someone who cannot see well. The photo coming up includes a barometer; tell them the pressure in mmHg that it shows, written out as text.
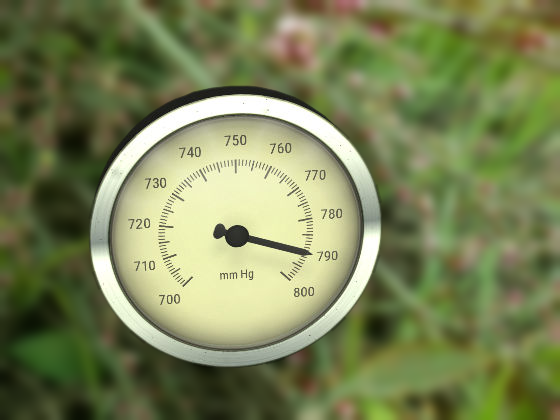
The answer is 790 mmHg
